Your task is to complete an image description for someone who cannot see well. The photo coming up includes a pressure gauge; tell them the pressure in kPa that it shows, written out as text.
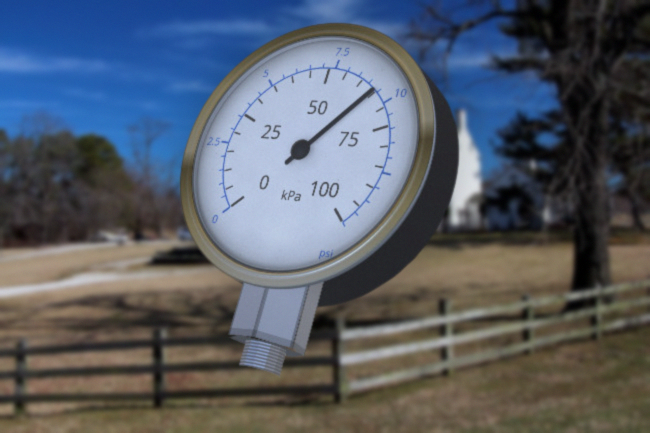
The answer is 65 kPa
